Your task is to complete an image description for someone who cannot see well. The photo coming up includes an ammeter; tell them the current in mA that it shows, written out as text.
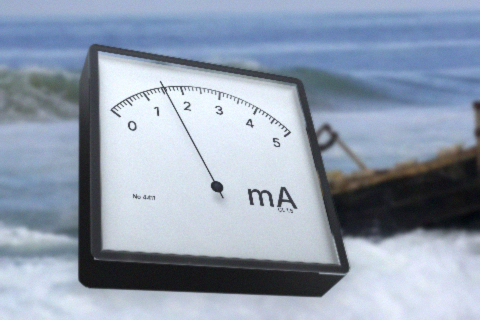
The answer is 1.5 mA
